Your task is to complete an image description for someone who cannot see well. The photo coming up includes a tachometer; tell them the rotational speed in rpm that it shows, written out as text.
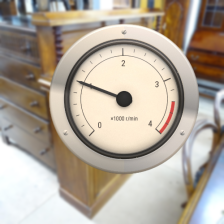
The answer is 1000 rpm
